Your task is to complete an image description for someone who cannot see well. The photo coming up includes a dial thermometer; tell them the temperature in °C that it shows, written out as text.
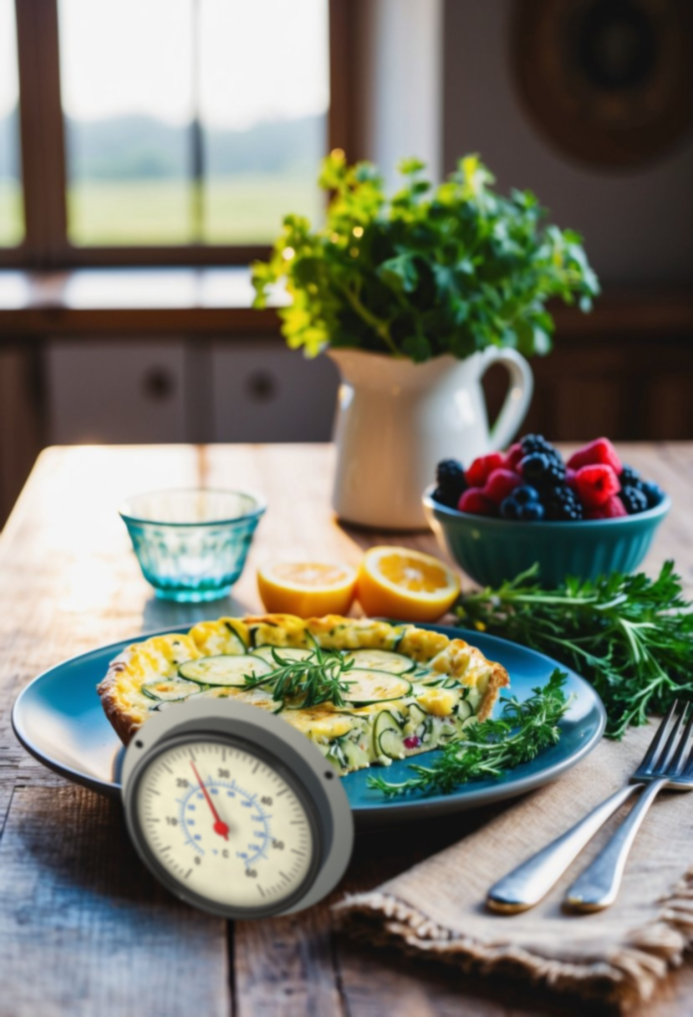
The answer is 25 °C
